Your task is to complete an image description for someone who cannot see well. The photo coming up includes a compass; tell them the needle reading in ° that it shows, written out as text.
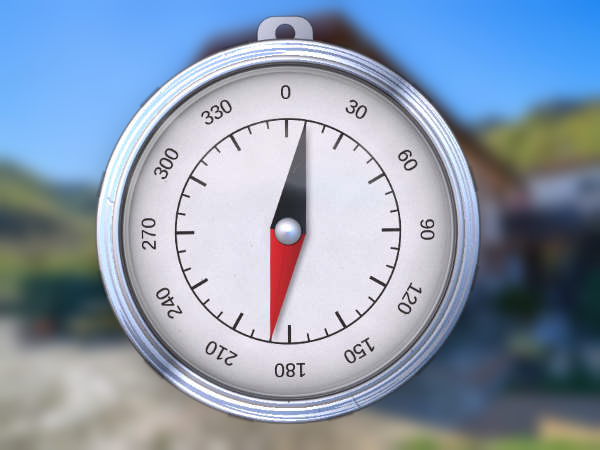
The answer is 190 °
